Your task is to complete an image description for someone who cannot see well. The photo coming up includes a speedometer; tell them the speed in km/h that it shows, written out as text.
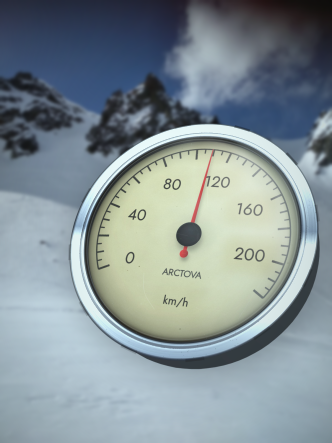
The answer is 110 km/h
